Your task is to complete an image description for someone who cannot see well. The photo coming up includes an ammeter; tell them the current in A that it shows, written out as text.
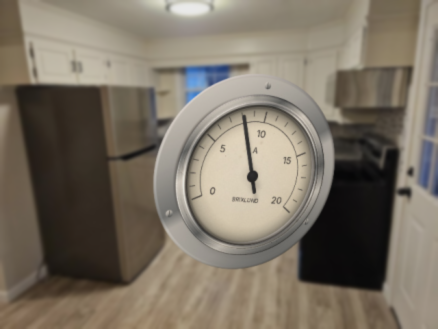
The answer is 8 A
